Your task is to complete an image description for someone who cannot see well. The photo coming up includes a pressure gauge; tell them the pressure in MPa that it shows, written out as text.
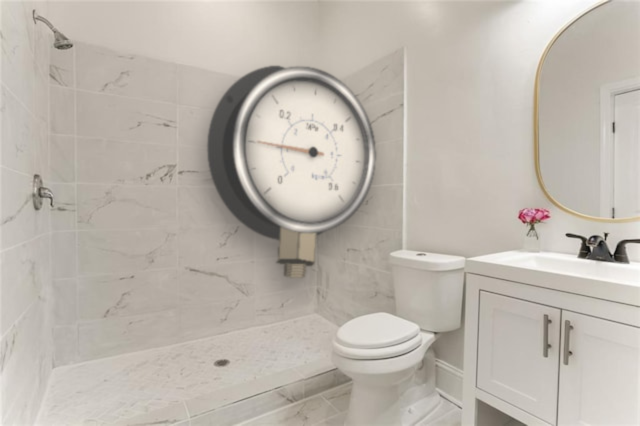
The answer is 0.1 MPa
